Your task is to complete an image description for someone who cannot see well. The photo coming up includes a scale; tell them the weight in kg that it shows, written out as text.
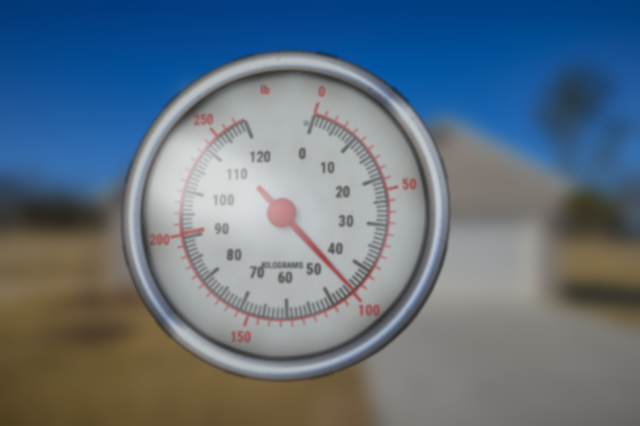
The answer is 45 kg
